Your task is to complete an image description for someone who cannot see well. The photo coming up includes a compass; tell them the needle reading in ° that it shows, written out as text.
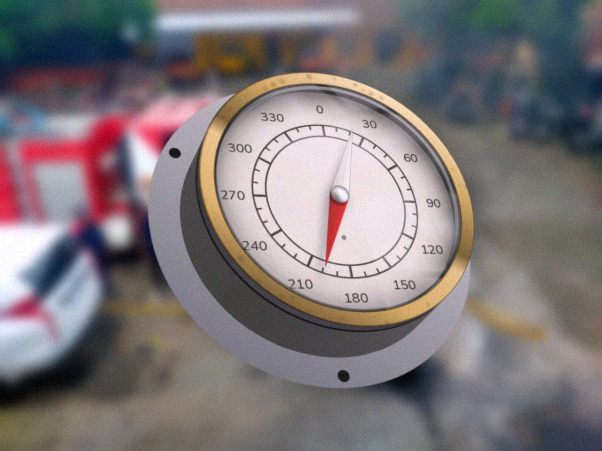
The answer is 200 °
